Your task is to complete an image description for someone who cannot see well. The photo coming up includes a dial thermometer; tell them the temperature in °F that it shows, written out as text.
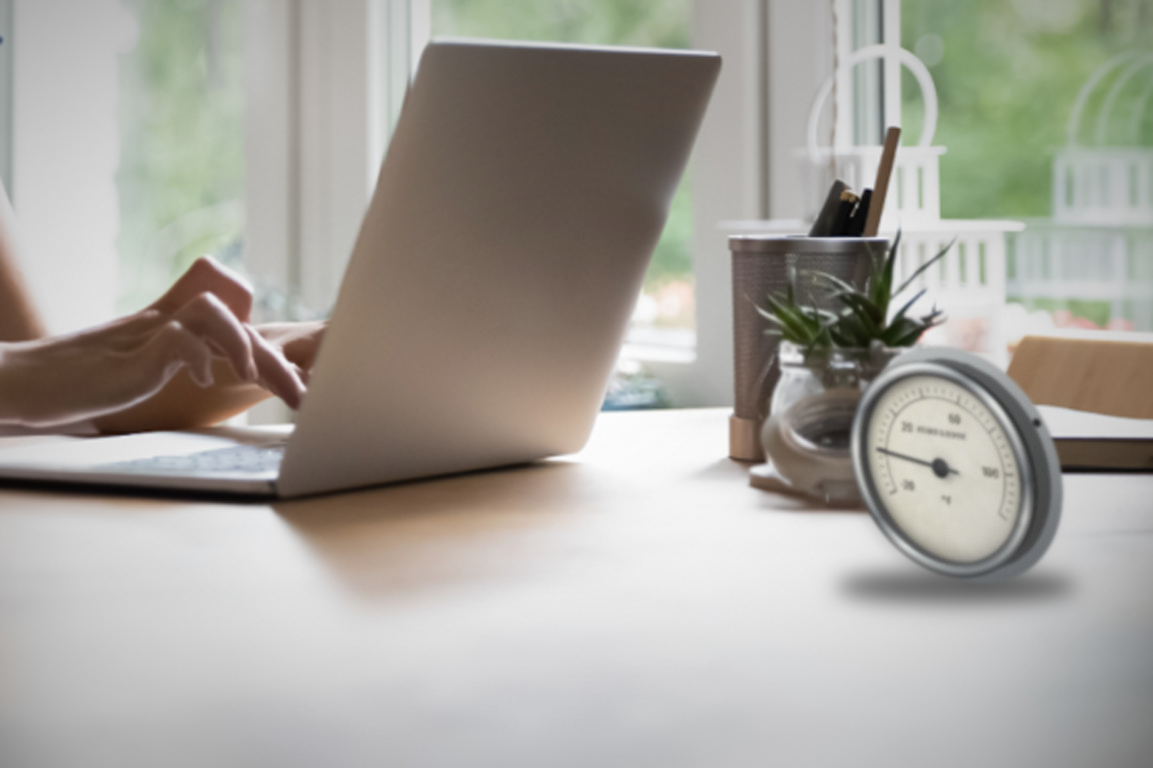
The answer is 0 °F
